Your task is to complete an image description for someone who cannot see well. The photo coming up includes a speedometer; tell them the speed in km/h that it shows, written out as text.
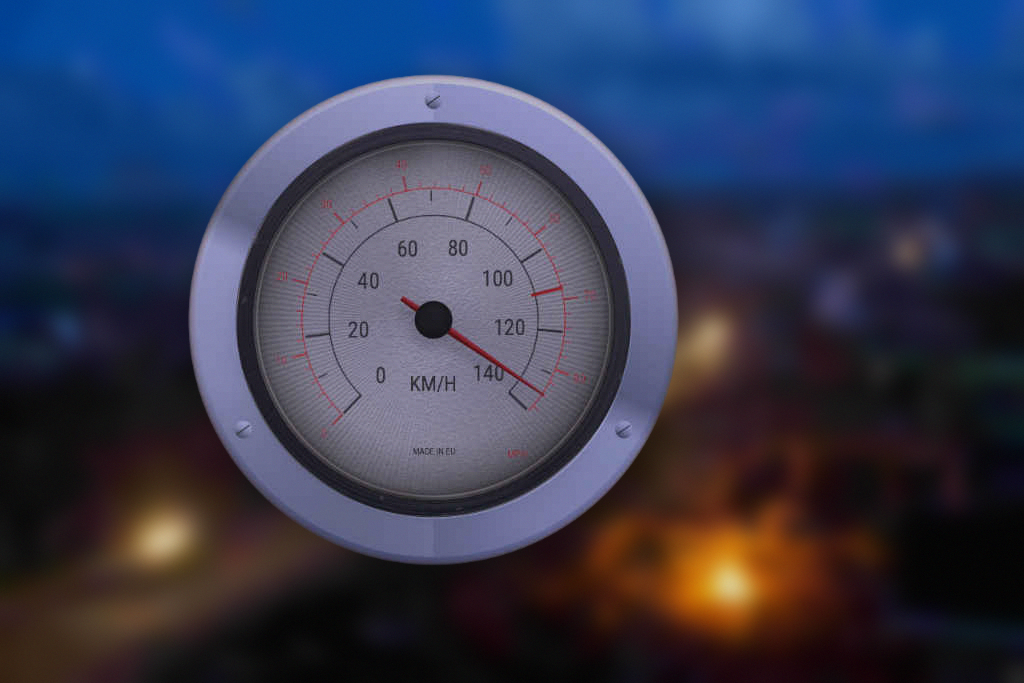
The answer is 135 km/h
